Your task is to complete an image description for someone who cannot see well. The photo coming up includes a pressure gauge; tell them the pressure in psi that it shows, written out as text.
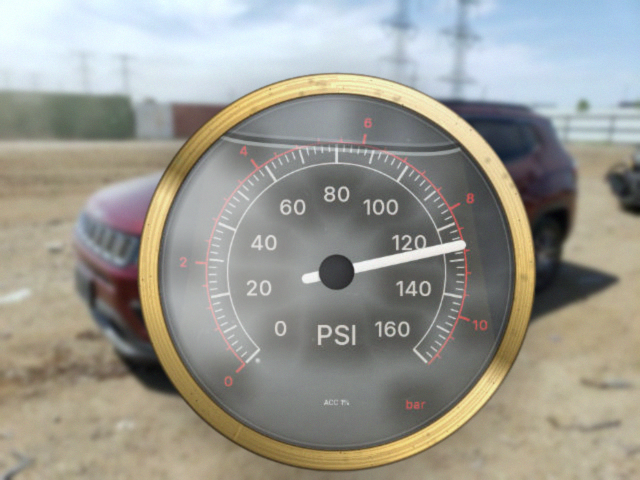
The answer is 126 psi
